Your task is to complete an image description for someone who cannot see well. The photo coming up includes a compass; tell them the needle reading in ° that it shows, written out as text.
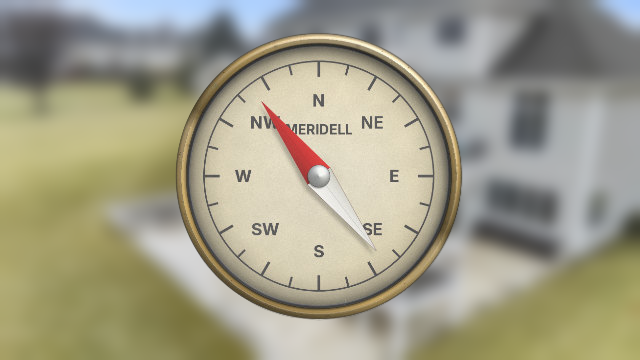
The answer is 322.5 °
